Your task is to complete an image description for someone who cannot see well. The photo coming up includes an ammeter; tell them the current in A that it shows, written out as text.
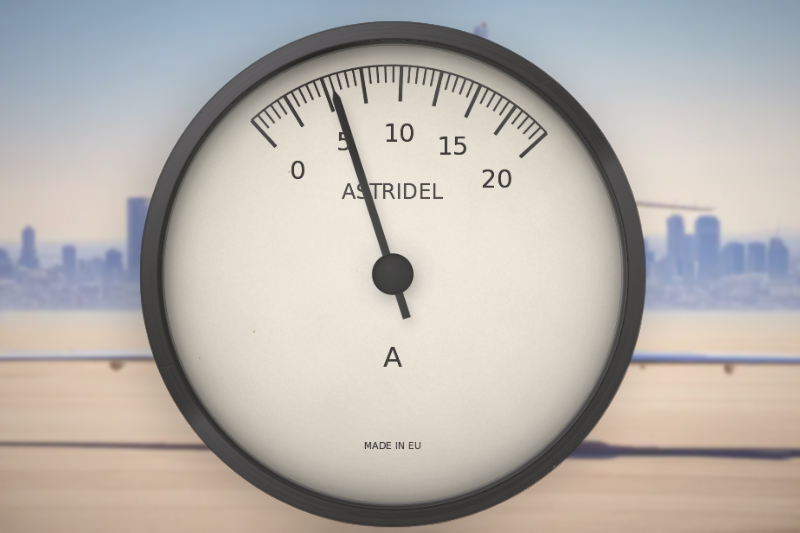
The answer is 5.5 A
